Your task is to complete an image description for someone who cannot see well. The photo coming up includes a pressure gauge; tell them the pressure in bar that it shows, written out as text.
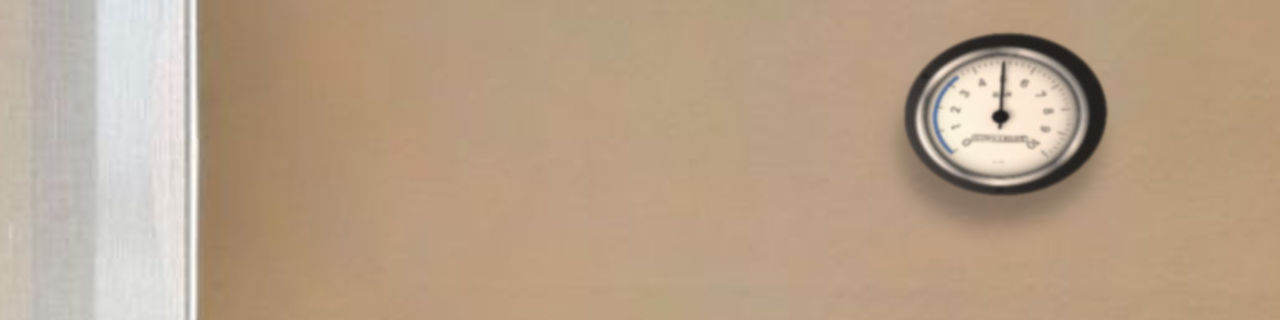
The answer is 5 bar
